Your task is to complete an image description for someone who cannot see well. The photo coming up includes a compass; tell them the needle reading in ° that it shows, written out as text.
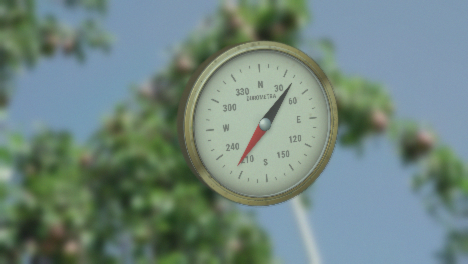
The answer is 220 °
